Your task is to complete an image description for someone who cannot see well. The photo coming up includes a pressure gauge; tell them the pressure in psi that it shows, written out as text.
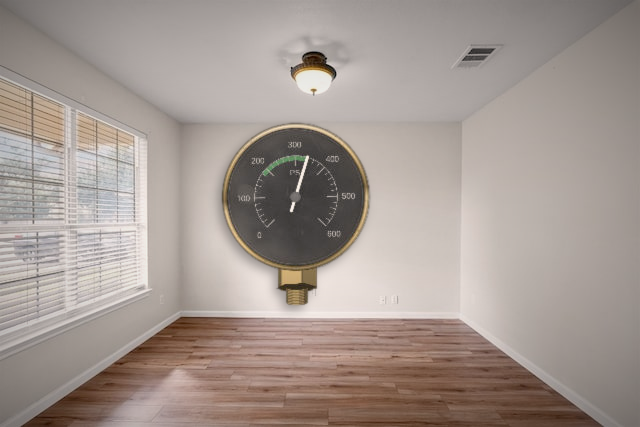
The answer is 340 psi
